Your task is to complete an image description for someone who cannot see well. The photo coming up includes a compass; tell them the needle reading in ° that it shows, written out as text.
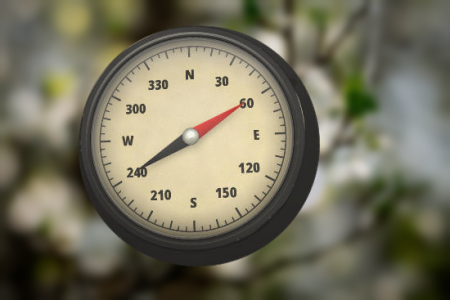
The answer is 60 °
